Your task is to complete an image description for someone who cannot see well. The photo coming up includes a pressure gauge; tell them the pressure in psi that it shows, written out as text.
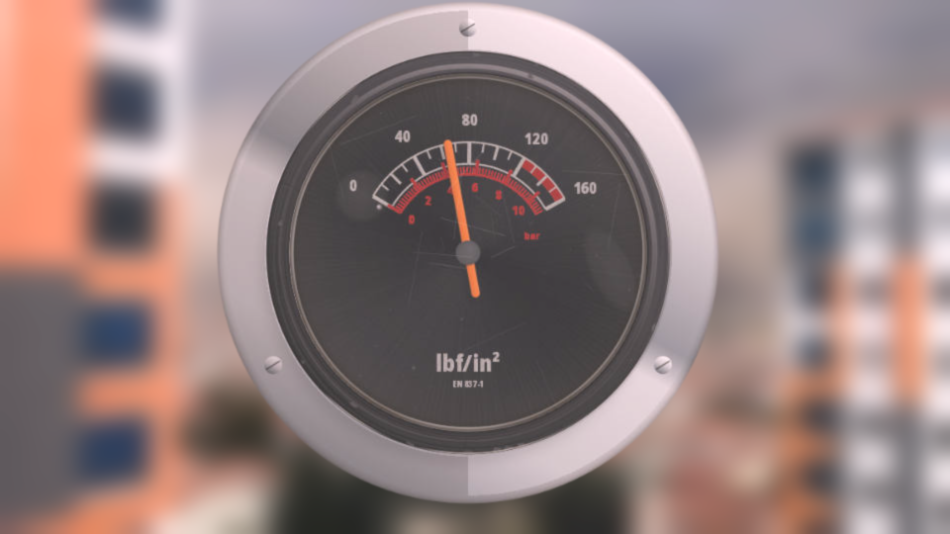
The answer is 65 psi
